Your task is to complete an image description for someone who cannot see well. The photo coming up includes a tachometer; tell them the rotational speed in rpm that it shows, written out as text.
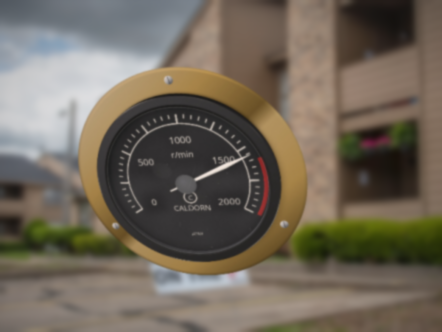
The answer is 1550 rpm
